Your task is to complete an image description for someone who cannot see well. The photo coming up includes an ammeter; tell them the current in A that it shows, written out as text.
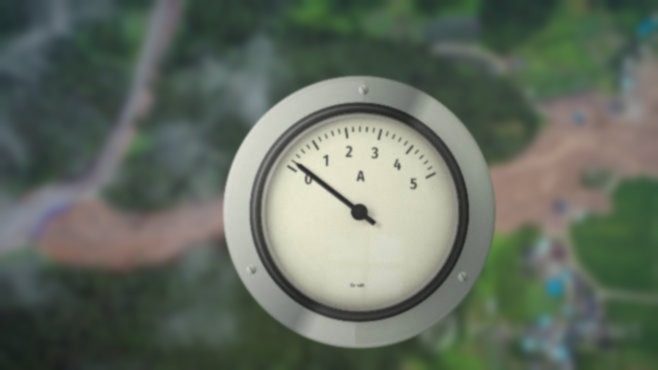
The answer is 0.2 A
